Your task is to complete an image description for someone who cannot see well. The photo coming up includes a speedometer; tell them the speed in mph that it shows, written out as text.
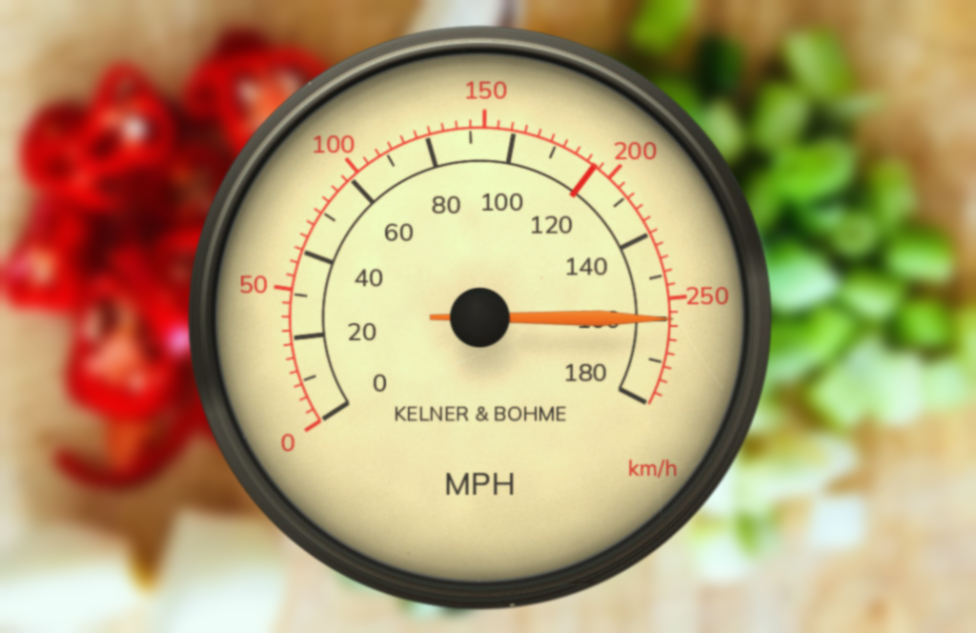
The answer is 160 mph
